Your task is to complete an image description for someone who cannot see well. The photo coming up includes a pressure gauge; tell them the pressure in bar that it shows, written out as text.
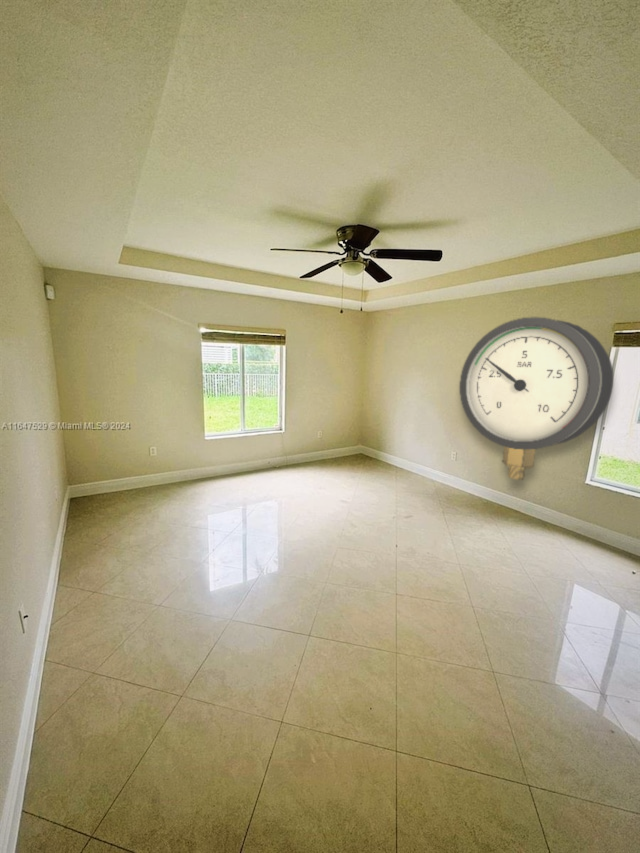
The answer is 3 bar
